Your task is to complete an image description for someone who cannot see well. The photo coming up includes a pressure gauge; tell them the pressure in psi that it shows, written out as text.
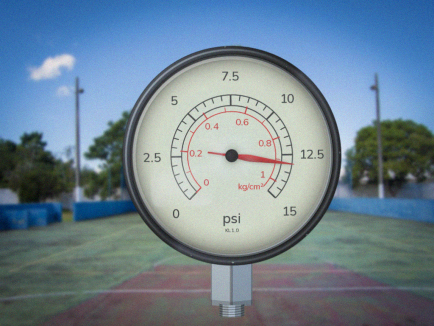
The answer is 13 psi
